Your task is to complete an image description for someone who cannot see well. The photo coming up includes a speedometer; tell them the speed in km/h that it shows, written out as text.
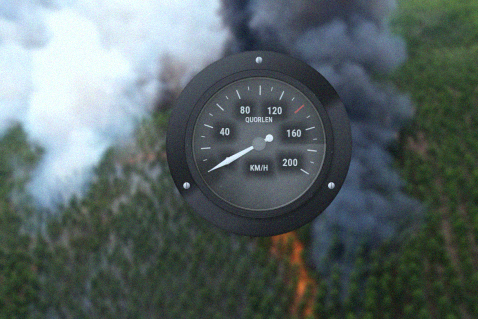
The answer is 0 km/h
